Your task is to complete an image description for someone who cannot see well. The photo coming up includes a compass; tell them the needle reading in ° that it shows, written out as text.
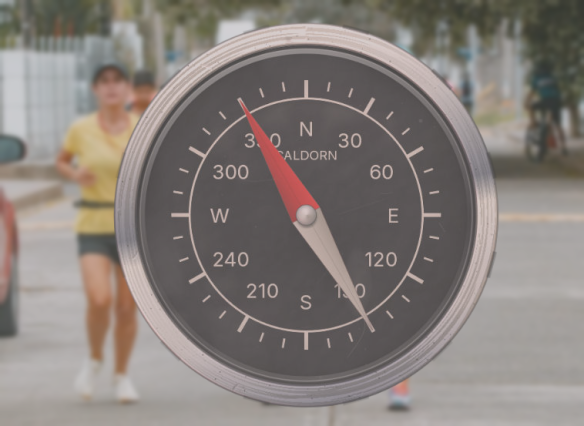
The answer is 330 °
